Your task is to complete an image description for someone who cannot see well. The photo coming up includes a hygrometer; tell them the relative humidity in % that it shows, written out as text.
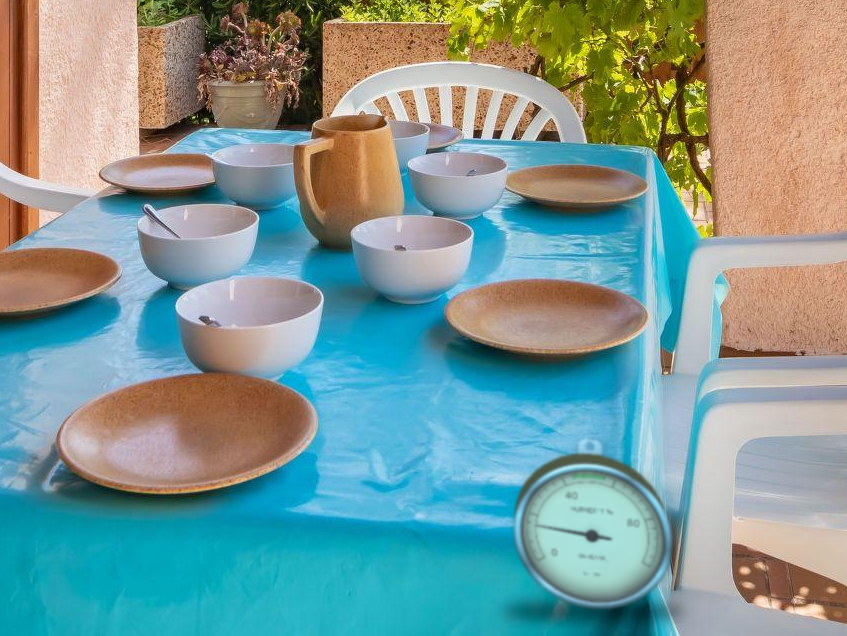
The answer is 16 %
